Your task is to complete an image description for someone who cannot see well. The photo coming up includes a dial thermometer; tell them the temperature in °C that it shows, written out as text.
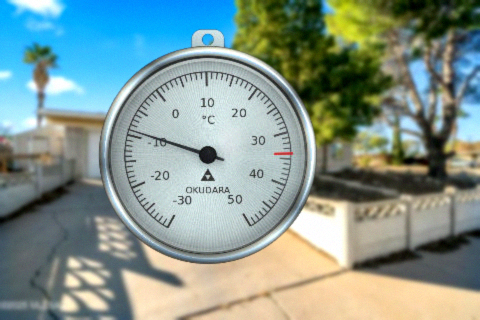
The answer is -9 °C
